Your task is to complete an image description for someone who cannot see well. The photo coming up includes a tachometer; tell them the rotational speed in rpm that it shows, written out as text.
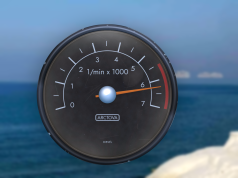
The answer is 6250 rpm
